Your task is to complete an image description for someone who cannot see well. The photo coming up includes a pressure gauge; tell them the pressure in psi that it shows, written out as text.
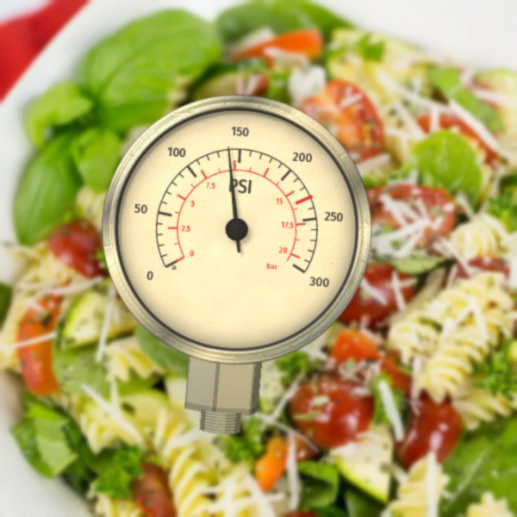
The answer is 140 psi
